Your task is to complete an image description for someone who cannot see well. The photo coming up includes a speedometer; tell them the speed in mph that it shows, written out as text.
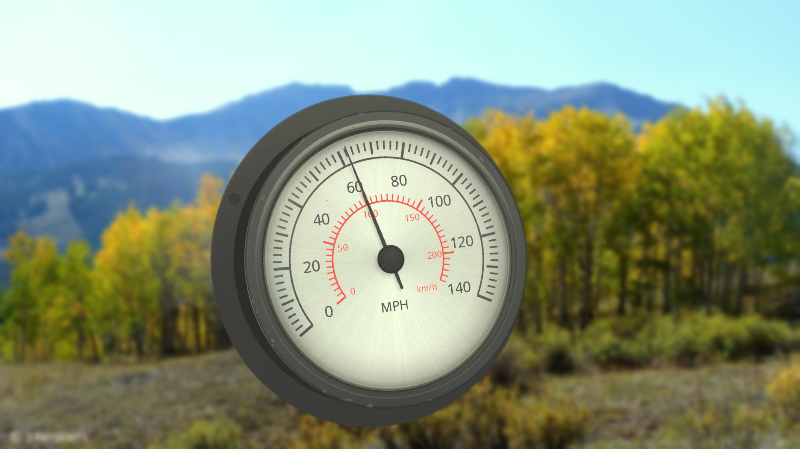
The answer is 62 mph
